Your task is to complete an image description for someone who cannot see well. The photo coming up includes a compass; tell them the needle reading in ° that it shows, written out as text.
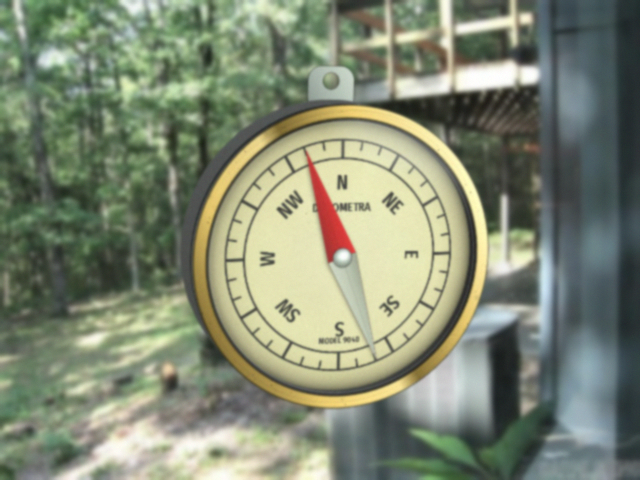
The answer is 340 °
